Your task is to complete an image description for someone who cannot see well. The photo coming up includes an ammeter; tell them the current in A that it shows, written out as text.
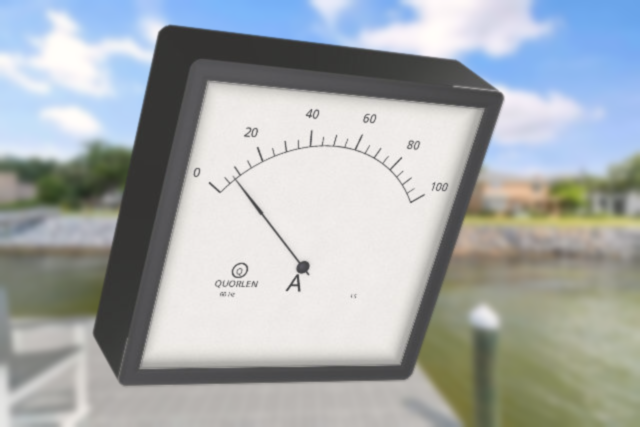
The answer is 7.5 A
